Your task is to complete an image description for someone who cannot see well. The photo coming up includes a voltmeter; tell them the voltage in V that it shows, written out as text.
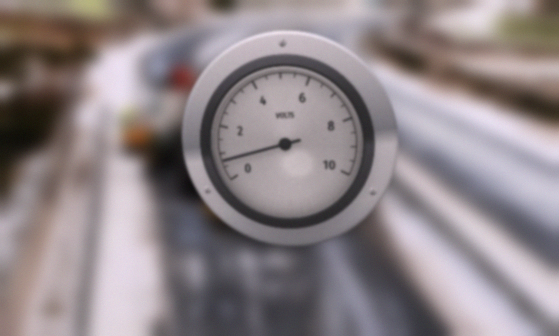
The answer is 0.75 V
